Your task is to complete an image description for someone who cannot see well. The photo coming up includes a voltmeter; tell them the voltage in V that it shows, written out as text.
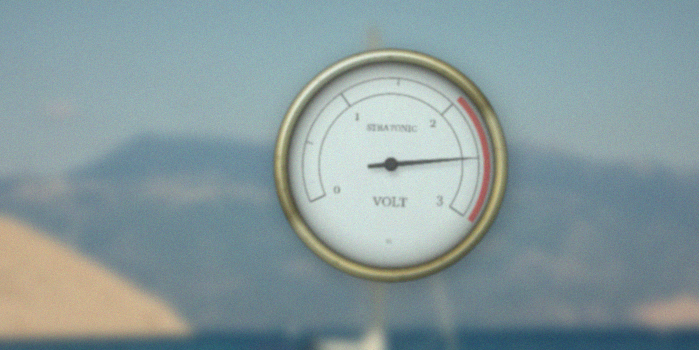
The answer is 2.5 V
